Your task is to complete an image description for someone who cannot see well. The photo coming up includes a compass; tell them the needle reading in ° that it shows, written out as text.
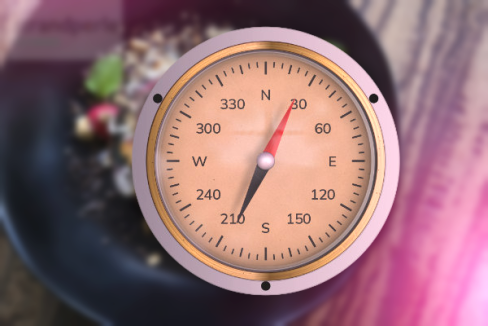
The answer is 25 °
